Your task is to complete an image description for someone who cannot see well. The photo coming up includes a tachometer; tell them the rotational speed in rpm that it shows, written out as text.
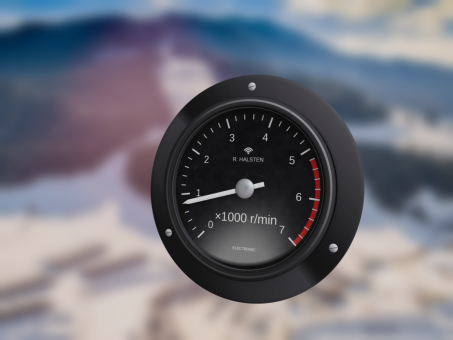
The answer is 800 rpm
